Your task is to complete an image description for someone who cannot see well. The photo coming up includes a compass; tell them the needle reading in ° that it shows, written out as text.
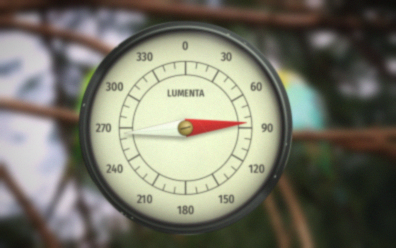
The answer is 85 °
